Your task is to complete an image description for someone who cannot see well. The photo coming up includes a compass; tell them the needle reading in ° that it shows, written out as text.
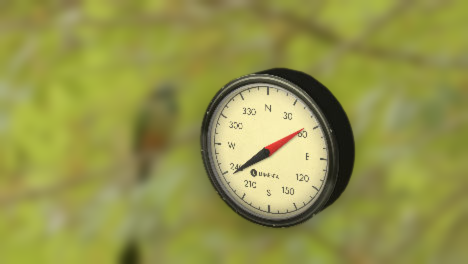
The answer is 55 °
